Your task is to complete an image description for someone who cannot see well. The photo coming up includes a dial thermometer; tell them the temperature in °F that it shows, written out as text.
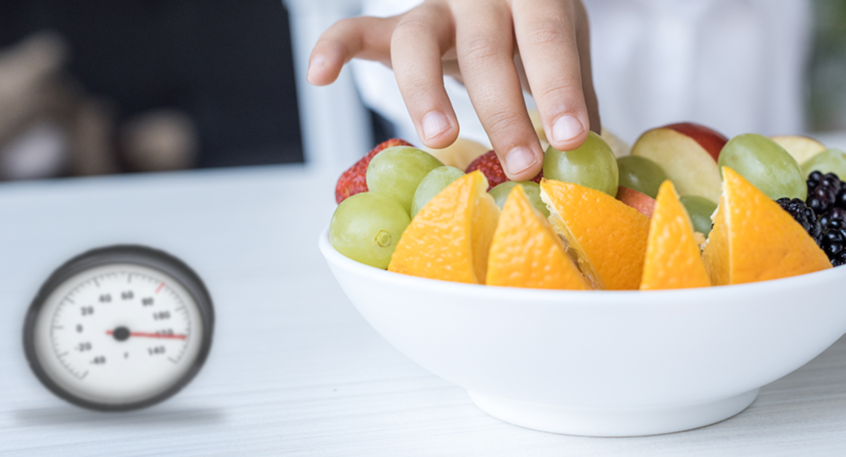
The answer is 120 °F
